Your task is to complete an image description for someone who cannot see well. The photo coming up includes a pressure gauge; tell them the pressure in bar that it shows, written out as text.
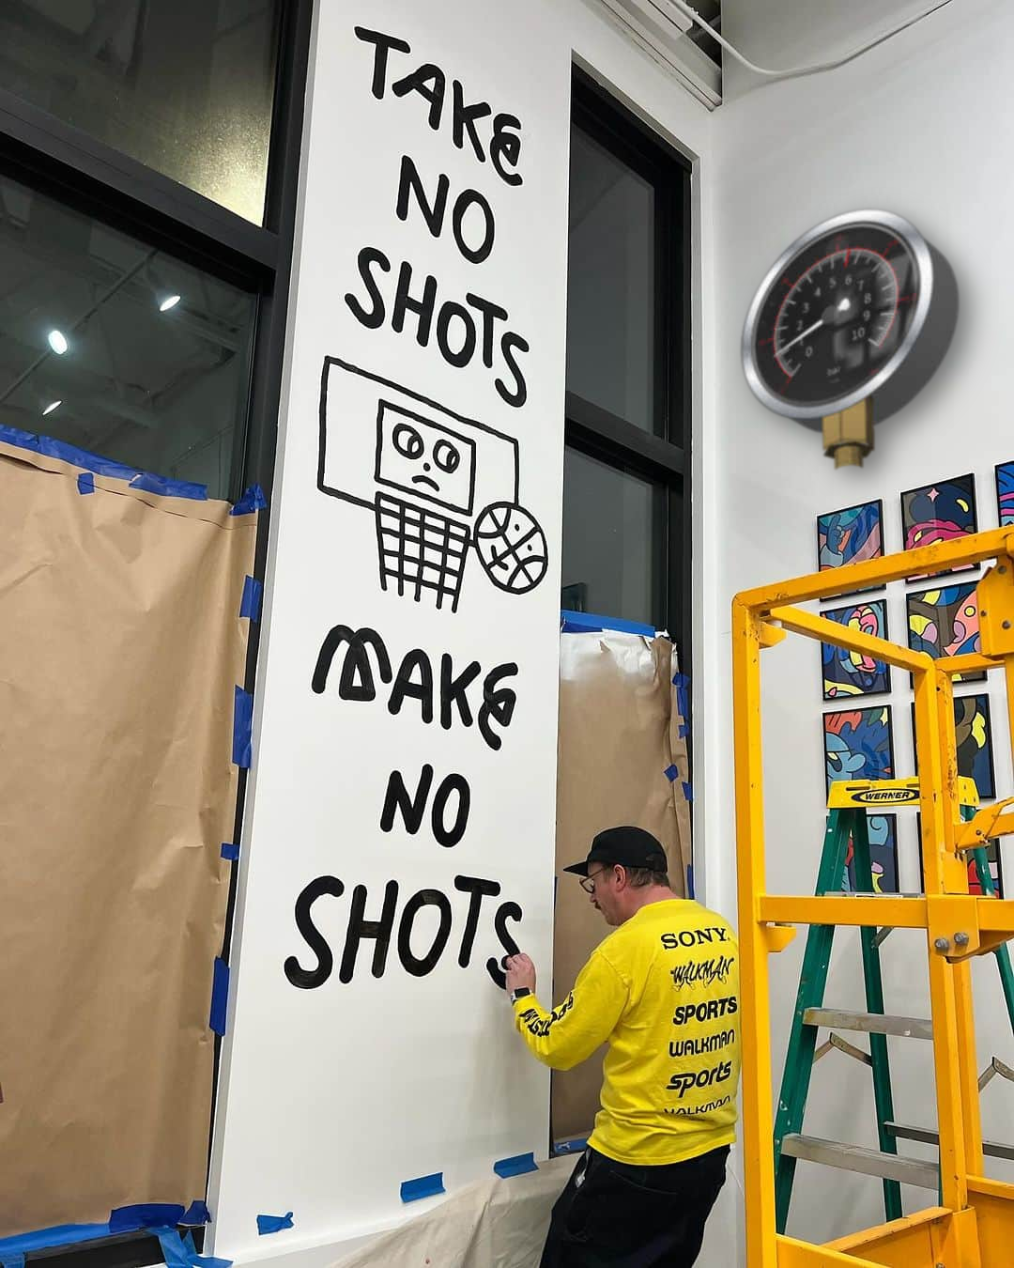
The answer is 1 bar
